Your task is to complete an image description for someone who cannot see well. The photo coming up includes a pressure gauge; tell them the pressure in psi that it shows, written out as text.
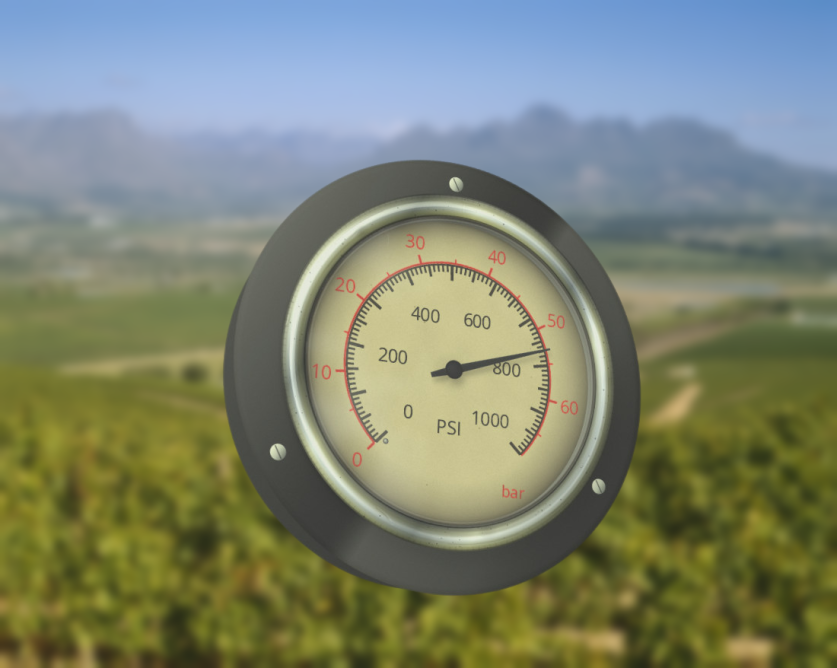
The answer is 770 psi
